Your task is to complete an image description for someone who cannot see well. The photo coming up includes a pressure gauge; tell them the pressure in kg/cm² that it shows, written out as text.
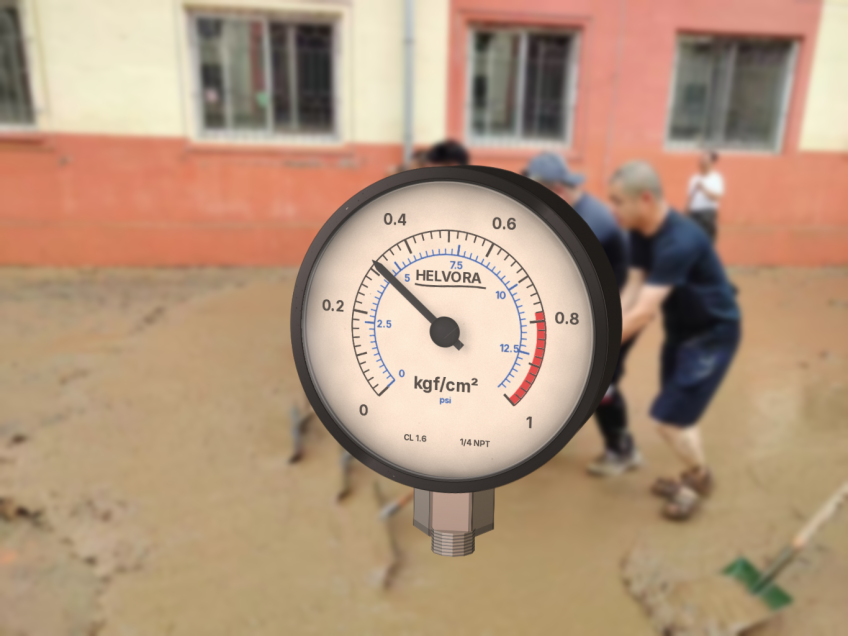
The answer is 0.32 kg/cm²
